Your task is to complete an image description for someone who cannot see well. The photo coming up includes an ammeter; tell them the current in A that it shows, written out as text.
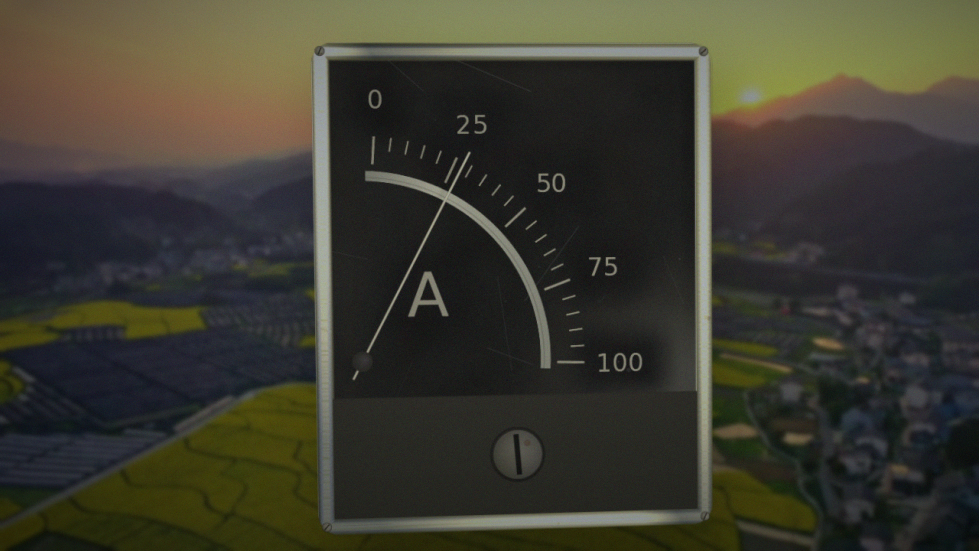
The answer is 27.5 A
